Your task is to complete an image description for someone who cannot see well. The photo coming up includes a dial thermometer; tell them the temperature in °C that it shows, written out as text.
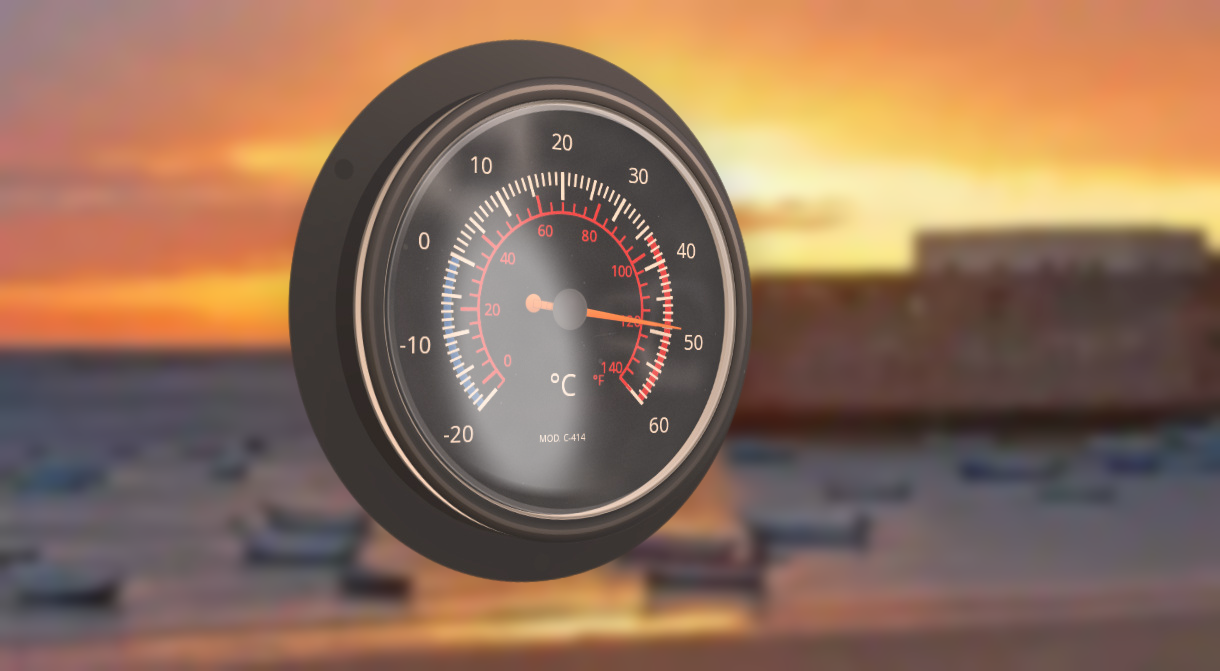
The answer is 49 °C
